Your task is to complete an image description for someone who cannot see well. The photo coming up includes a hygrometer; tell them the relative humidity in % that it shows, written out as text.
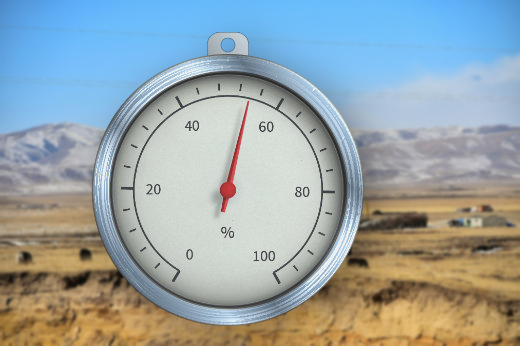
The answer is 54 %
